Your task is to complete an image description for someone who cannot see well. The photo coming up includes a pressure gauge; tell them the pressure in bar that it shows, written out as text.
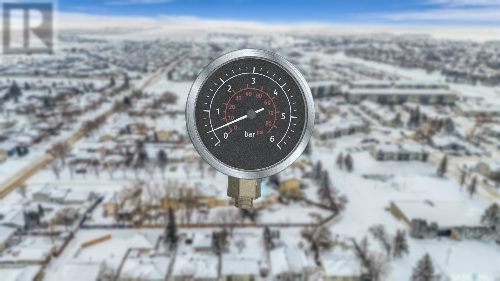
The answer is 0.4 bar
